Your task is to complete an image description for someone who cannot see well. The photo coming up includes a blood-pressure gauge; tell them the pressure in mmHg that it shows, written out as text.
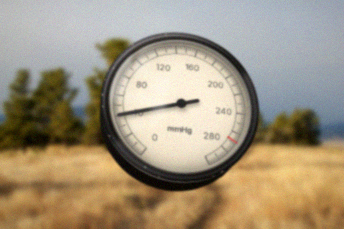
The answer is 40 mmHg
